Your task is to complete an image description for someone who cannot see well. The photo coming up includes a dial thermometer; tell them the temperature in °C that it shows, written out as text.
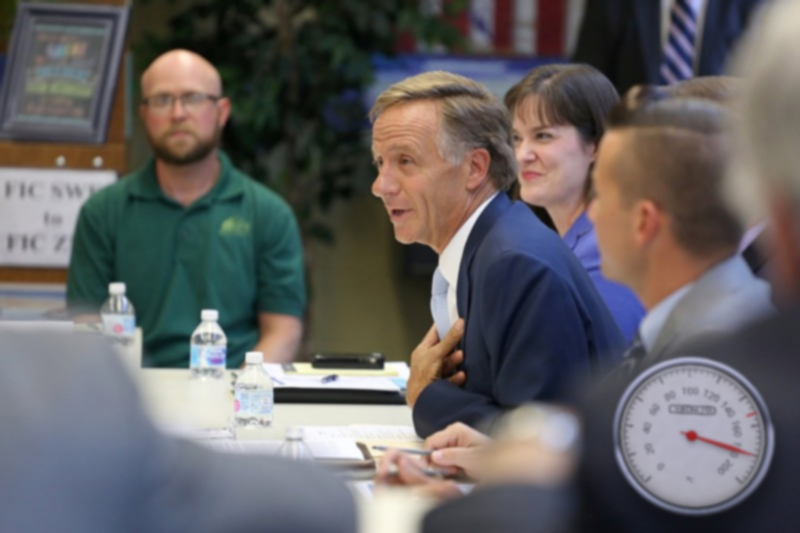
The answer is 180 °C
